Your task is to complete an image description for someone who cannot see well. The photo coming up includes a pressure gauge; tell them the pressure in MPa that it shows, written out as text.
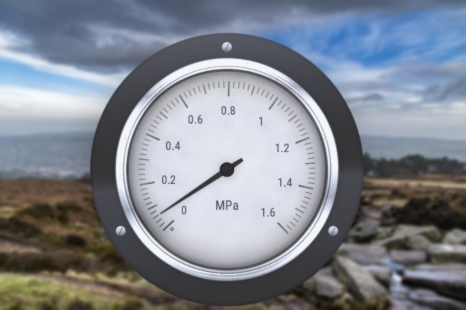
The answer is 0.06 MPa
